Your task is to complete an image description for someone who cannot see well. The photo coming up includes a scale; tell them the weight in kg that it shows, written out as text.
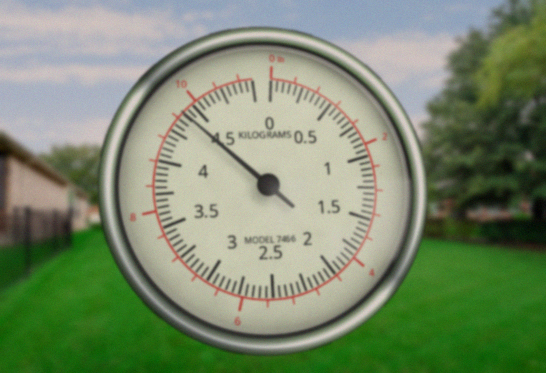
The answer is 4.4 kg
